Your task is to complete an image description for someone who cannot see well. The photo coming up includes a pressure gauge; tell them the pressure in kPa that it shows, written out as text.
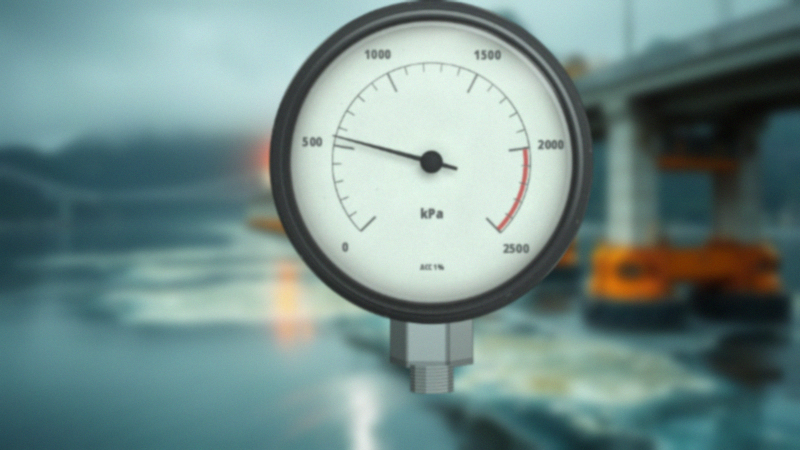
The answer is 550 kPa
